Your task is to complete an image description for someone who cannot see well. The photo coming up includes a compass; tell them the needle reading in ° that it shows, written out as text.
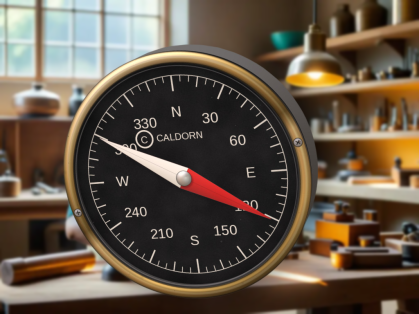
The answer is 120 °
